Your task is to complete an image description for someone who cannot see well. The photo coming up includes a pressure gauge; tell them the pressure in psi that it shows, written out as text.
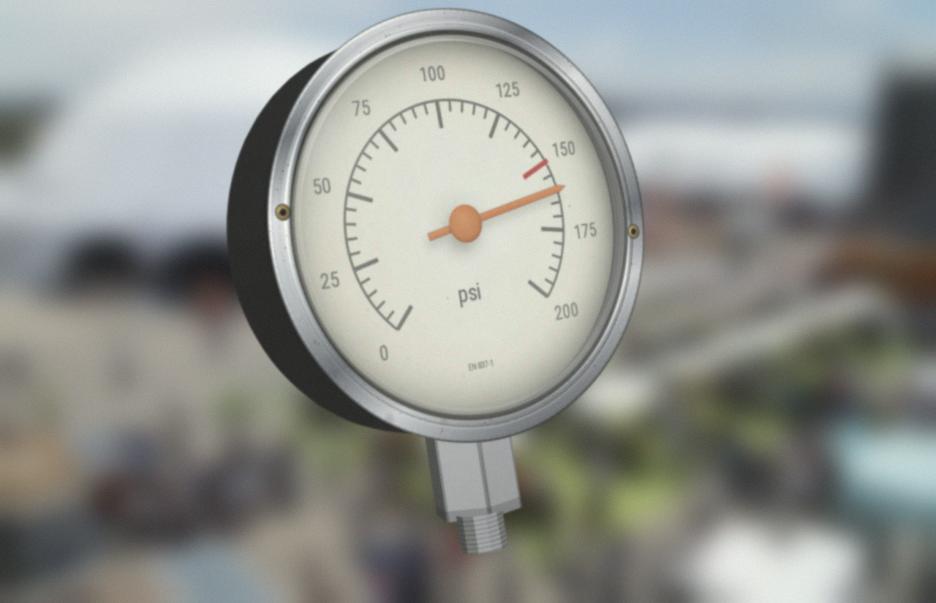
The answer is 160 psi
